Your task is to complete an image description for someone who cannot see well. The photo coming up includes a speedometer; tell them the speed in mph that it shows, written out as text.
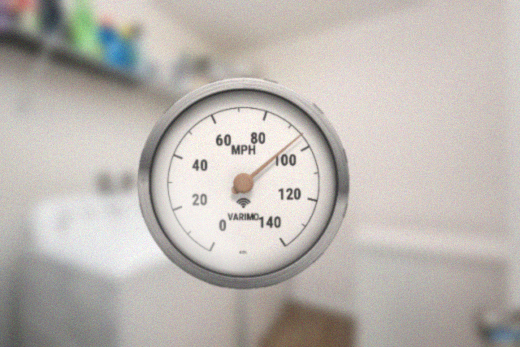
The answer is 95 mph
